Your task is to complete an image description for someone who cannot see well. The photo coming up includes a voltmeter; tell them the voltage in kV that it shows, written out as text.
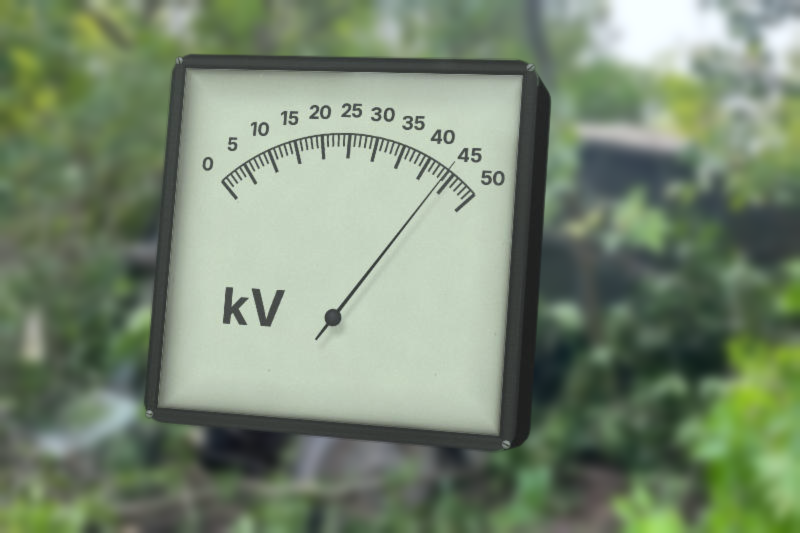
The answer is 44 kV
